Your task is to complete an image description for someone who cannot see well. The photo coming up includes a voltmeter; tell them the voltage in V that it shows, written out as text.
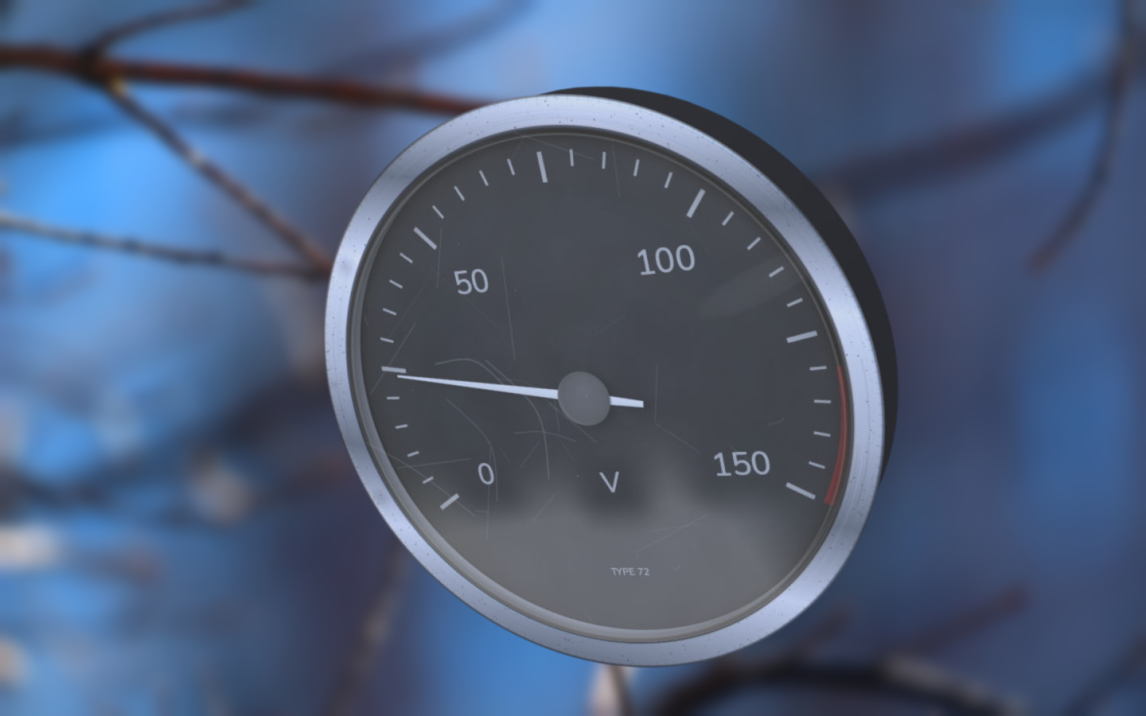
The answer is 25 V
